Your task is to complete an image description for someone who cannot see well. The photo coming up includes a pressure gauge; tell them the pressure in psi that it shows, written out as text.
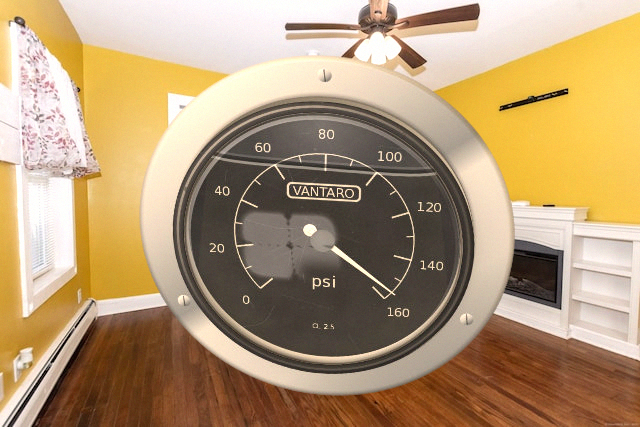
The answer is 155 psi
